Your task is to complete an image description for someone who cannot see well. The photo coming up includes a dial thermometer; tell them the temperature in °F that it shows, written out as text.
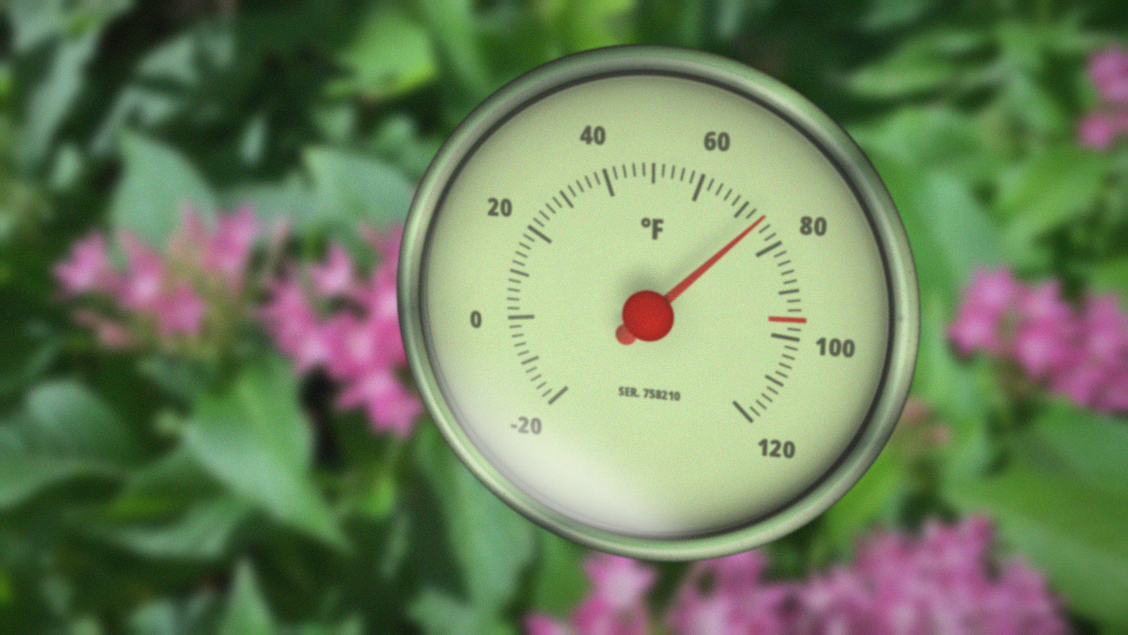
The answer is 74 °F
